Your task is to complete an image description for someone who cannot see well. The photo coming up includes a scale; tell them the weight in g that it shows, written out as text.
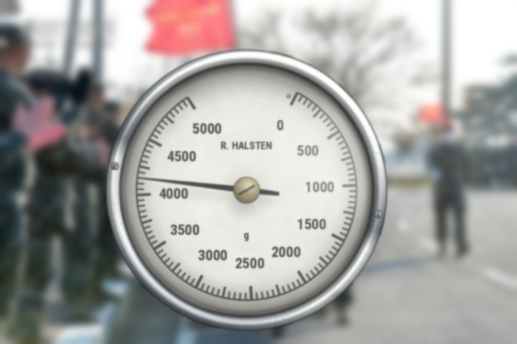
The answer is 4150 g
